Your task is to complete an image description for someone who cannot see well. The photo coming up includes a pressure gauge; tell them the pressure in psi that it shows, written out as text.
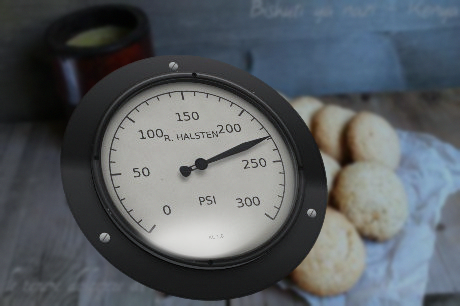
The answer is 230 psi
